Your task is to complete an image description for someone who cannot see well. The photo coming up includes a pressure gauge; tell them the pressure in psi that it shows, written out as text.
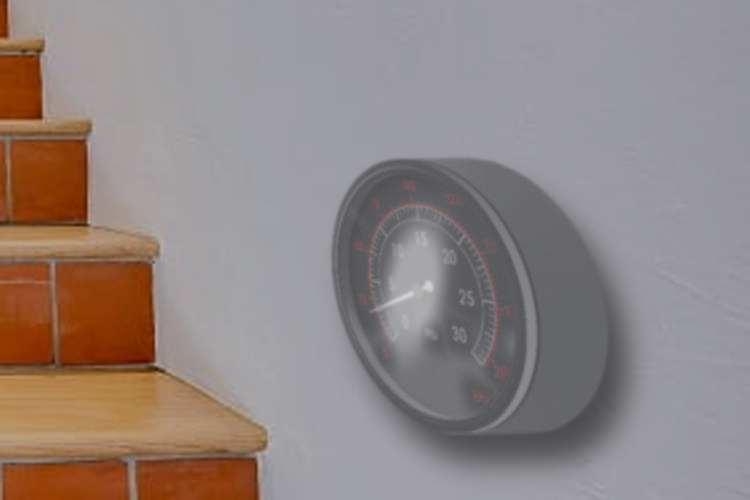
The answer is 2.5 psi
